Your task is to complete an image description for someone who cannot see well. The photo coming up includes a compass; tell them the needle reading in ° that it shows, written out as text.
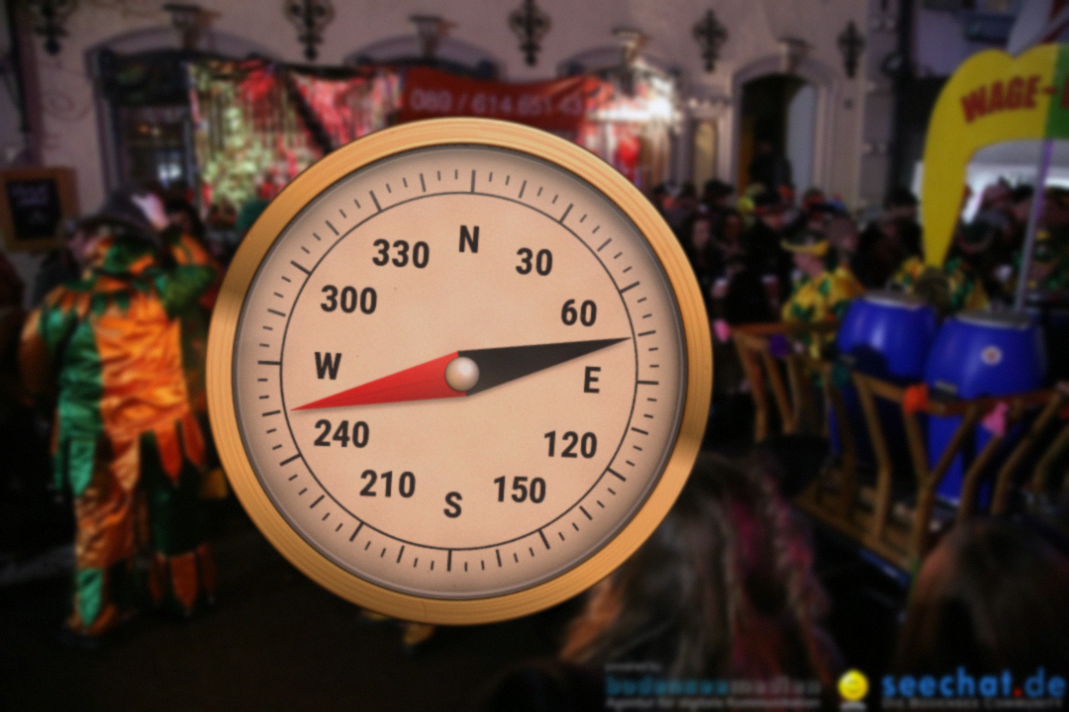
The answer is 255 °
